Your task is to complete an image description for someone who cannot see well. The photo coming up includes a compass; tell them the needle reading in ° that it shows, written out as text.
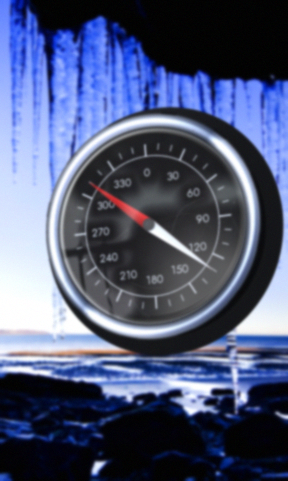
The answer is 310 °
